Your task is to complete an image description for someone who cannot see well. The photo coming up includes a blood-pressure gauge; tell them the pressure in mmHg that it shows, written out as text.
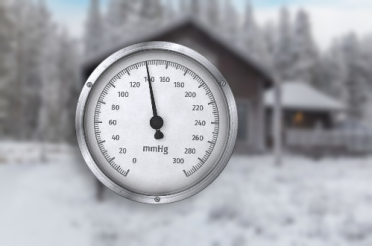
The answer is 140 mmHg
